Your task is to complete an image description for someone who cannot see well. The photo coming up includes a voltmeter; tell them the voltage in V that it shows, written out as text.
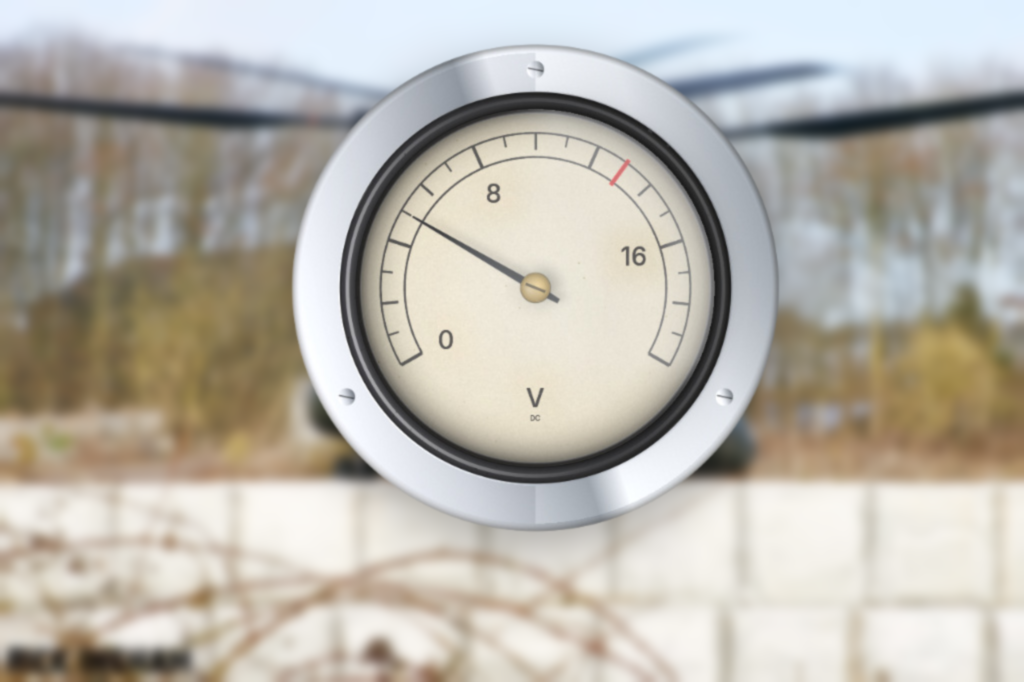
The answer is 5 V
